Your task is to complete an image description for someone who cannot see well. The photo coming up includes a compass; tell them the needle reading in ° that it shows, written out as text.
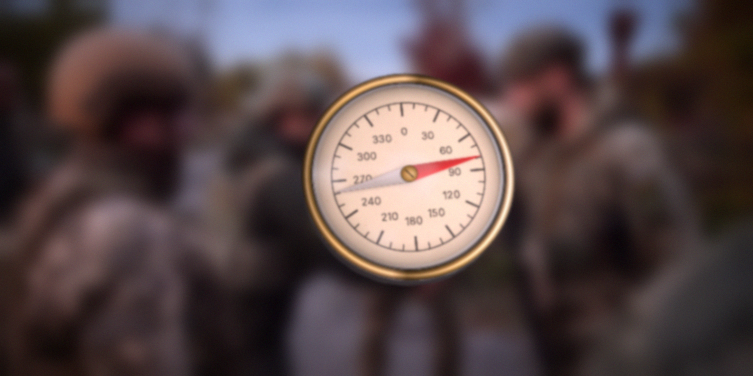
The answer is 80 °
